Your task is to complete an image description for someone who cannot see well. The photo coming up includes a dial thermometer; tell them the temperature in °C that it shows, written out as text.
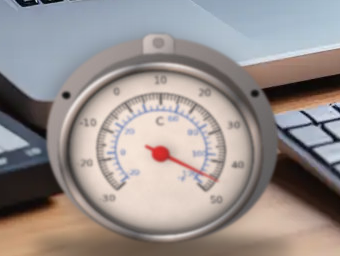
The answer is 45 °C
